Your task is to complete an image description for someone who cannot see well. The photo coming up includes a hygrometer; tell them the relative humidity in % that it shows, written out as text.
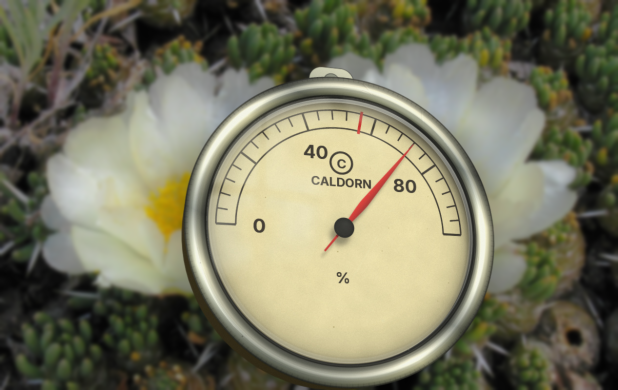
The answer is 72 %
